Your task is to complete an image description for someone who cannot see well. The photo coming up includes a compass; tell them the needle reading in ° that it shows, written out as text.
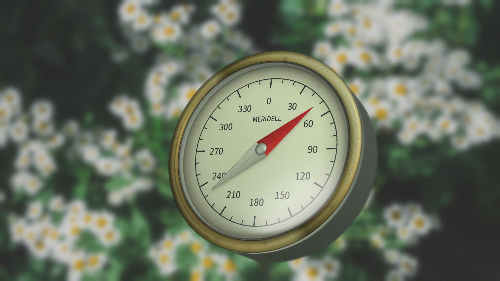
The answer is 50 °
